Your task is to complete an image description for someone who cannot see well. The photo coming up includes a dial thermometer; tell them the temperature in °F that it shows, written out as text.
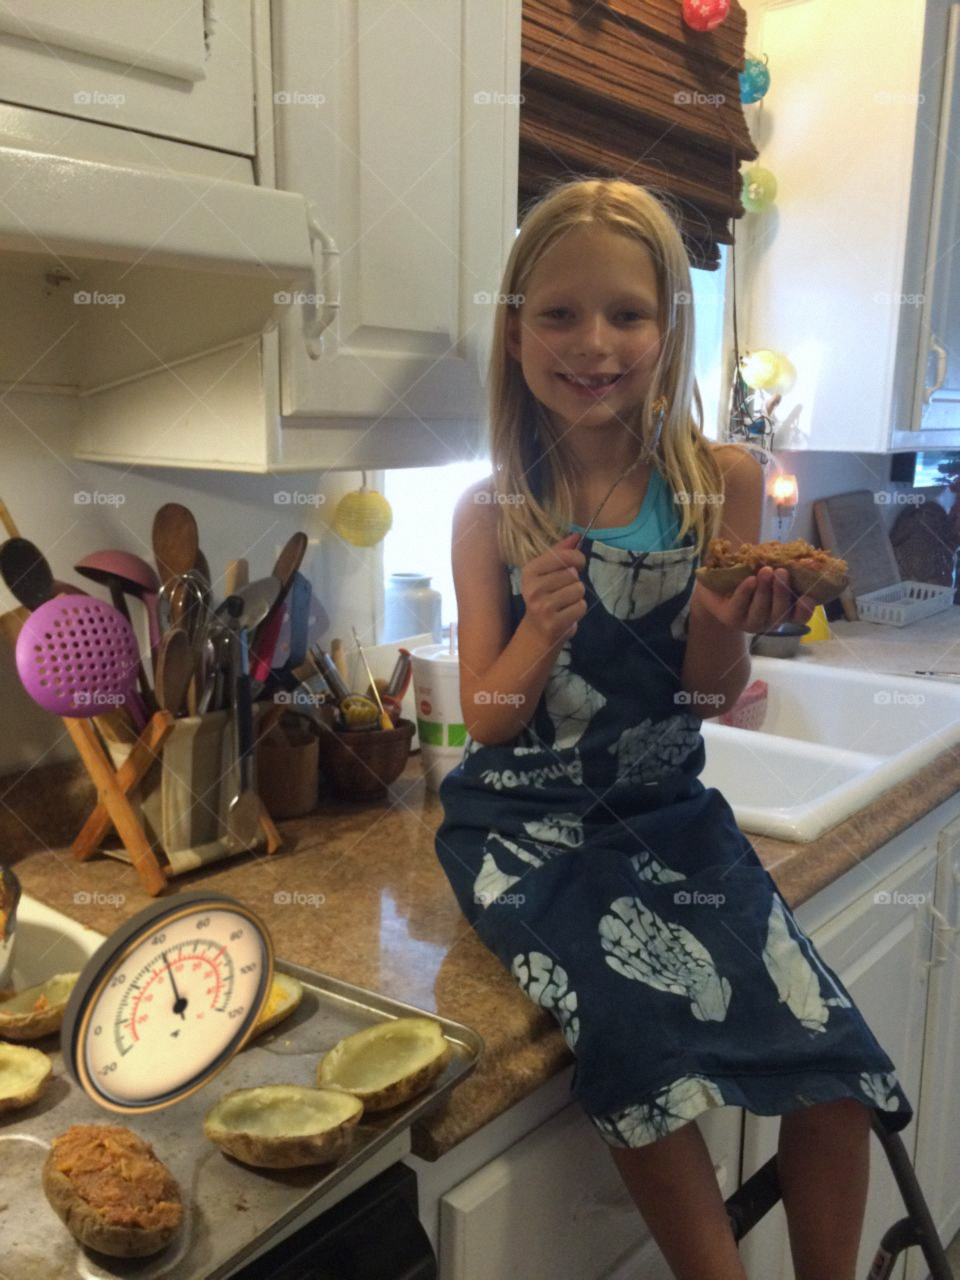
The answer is 40 °F
